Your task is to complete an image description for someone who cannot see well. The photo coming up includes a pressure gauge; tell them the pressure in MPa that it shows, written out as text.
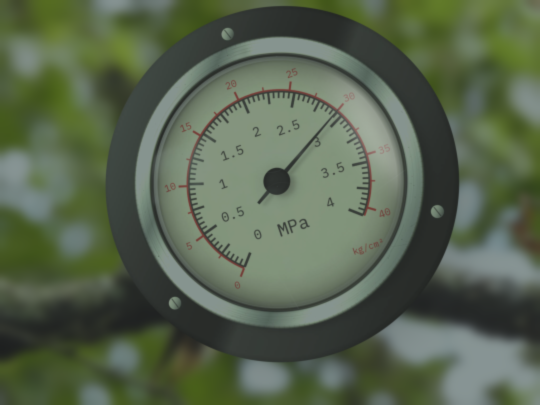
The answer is 2.95 MPa
